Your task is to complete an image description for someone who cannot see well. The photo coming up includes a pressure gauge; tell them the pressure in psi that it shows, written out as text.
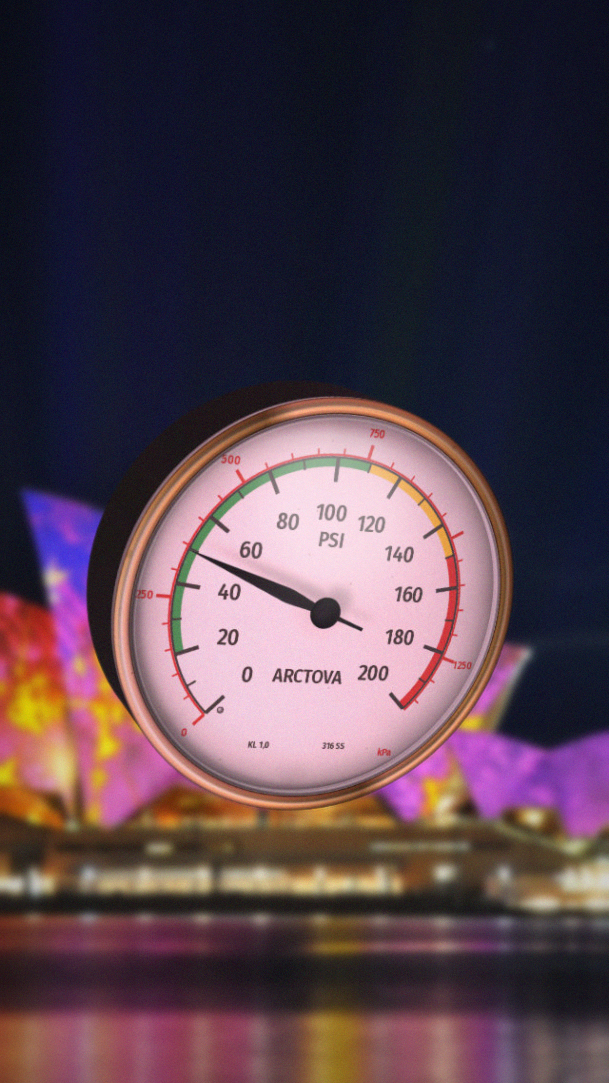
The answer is 50 psi
